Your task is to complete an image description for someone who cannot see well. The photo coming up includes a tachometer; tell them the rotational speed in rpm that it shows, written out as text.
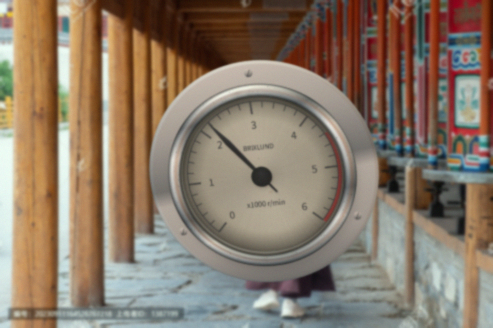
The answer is 2200 rpm
